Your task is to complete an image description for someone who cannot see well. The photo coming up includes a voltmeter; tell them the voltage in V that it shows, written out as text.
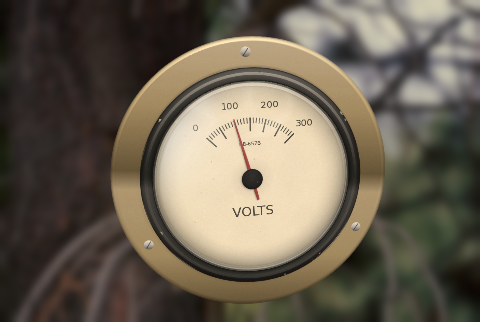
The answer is 100 V
